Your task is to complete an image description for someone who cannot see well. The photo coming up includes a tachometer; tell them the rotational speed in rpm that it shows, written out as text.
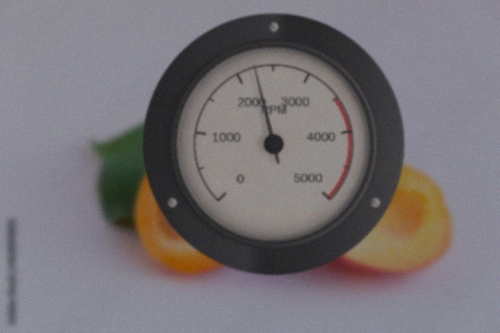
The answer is 2250 rpm
